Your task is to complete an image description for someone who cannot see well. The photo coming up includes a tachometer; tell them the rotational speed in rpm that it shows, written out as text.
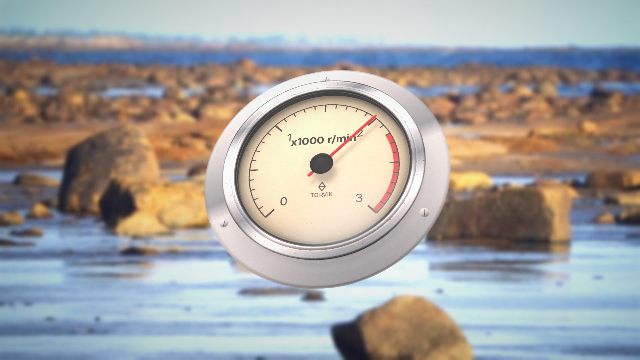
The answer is 2000 rpm
